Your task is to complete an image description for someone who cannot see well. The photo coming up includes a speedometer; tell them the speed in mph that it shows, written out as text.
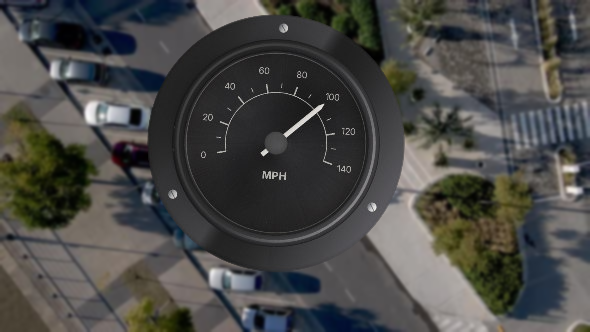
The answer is 100 mph
